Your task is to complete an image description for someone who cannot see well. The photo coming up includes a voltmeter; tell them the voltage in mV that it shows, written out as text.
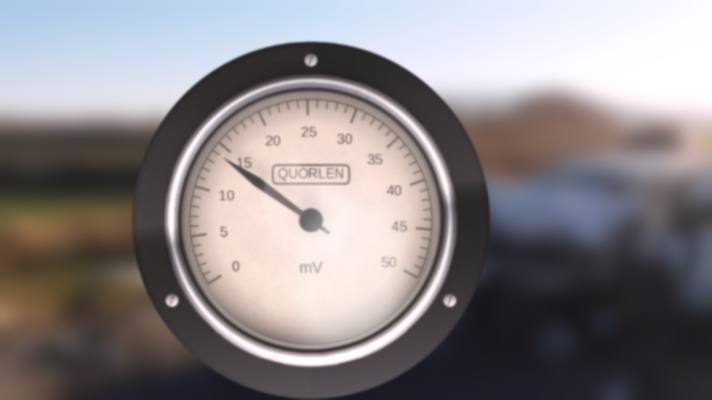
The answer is 14 mV
